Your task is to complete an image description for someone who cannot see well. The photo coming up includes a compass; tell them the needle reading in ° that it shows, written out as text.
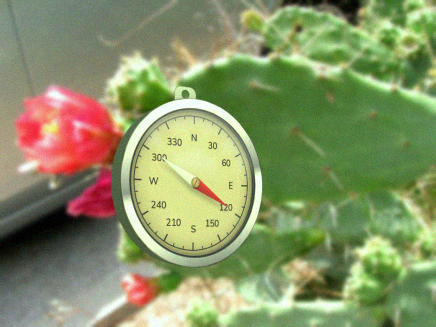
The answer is 120 °
